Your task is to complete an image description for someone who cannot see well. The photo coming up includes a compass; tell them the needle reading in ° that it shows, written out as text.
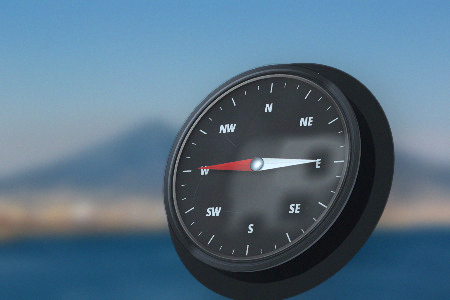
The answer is 270 °
